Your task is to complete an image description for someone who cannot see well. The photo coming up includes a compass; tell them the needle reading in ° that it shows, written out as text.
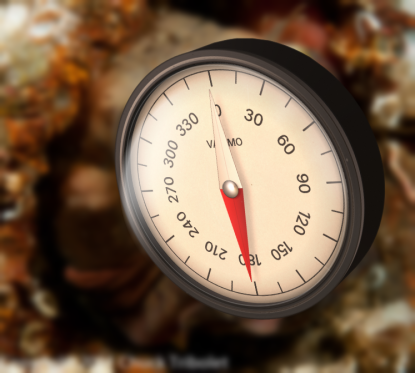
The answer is 180 °
